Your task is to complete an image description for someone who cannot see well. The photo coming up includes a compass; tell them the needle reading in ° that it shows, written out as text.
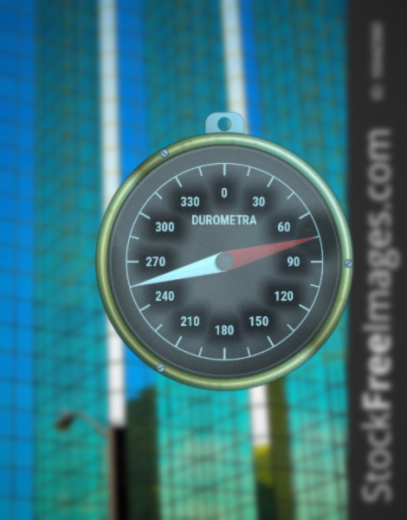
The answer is 75 °
